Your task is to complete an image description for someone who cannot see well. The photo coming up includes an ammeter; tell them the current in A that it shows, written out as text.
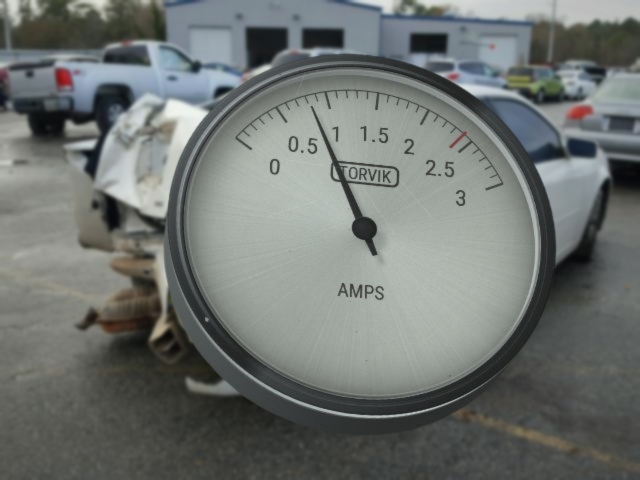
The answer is 0.8 A
